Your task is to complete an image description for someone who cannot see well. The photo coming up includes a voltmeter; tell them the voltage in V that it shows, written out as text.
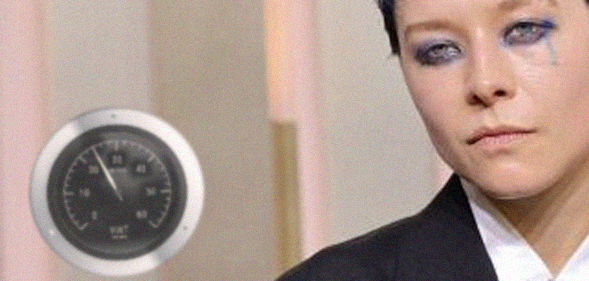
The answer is 24 V
